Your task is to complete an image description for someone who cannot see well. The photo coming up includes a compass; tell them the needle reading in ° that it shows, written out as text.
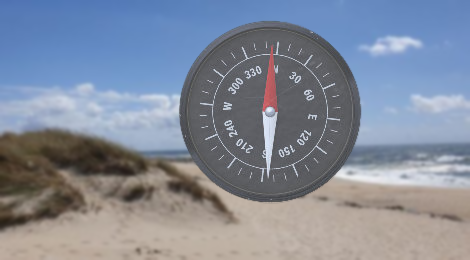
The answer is 355 °
